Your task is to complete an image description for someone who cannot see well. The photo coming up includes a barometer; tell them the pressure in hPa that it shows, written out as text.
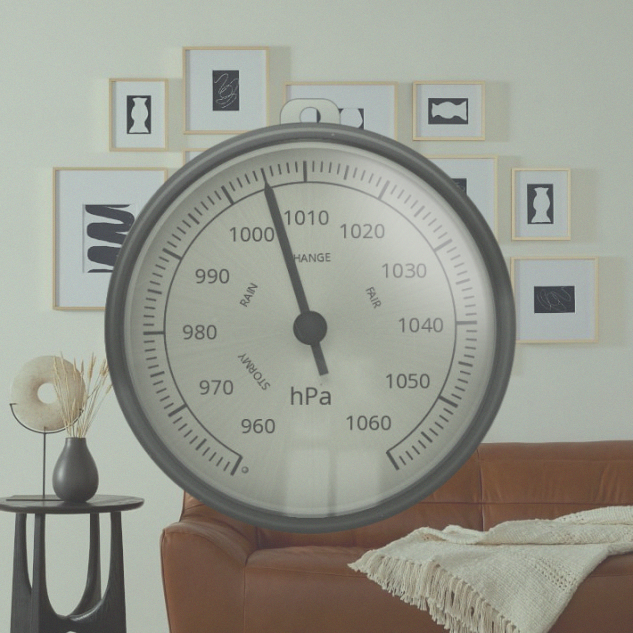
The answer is 1005 hPa
